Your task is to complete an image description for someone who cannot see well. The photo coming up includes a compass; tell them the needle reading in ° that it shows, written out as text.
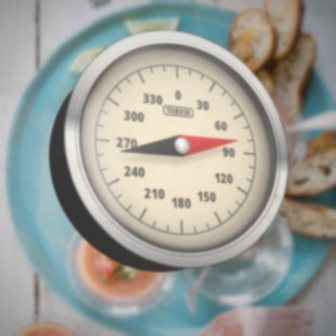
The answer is 80 °
